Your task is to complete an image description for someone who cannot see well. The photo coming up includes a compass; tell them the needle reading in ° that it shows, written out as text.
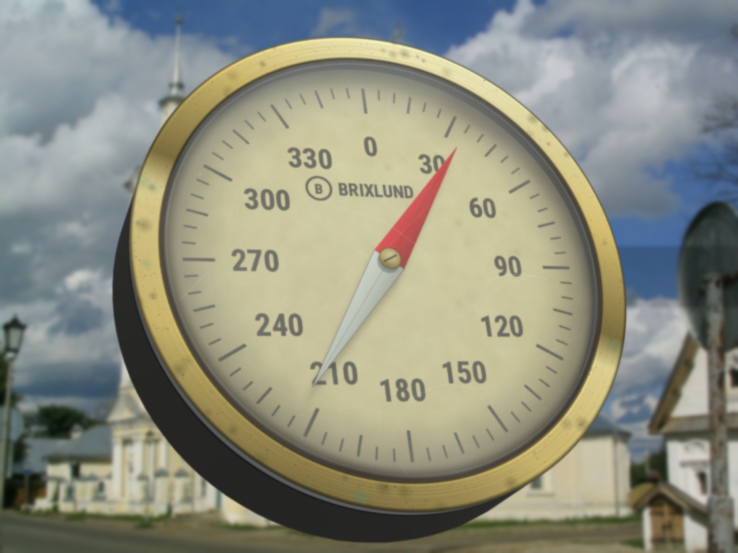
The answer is 35 °
